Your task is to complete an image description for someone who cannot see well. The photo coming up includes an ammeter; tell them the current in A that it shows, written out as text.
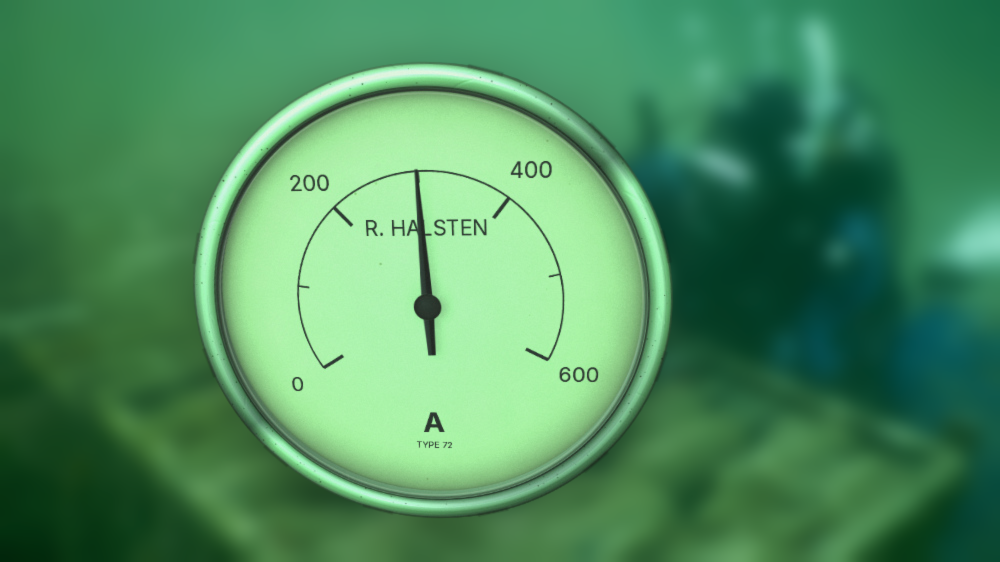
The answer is 300 A
